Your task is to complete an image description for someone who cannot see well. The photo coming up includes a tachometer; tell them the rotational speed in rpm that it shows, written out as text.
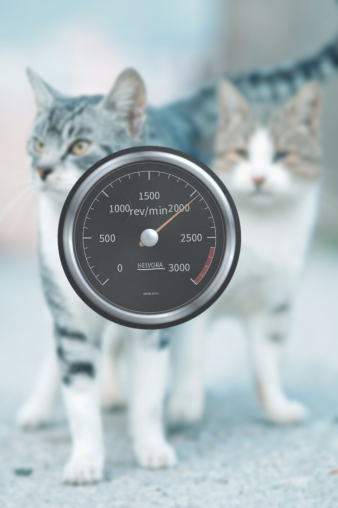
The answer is 2050 rpm
